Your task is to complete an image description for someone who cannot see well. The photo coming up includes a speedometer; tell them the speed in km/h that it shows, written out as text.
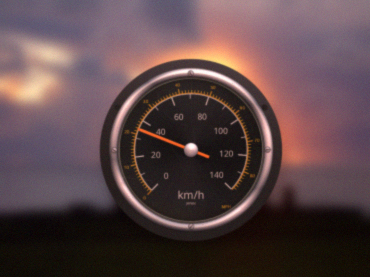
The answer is 35 km/h
